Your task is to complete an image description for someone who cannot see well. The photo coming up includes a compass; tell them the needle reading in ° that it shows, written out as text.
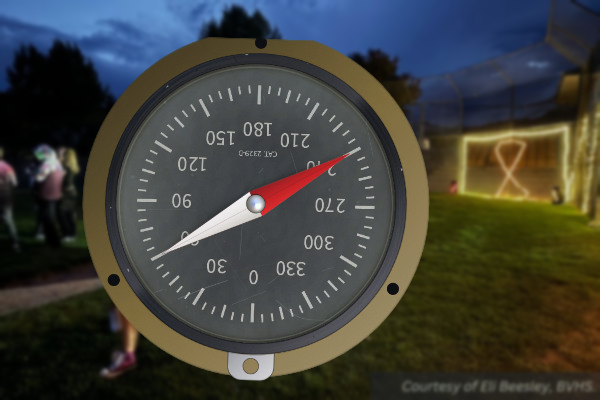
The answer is 240 °
